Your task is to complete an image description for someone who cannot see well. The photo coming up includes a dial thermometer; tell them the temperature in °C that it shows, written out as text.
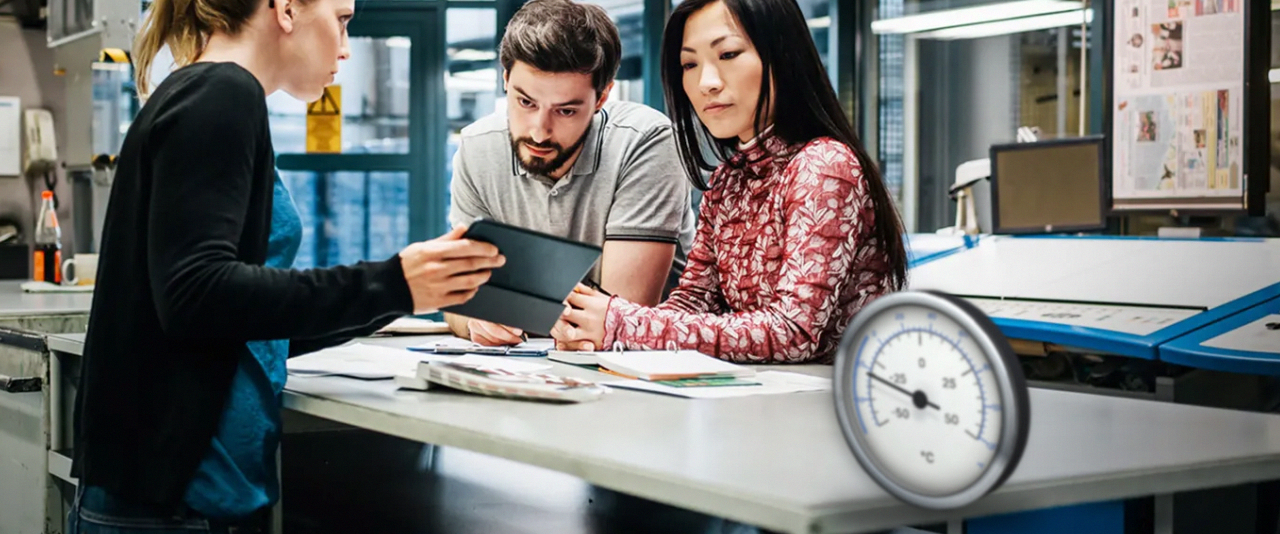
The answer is -30 °C
